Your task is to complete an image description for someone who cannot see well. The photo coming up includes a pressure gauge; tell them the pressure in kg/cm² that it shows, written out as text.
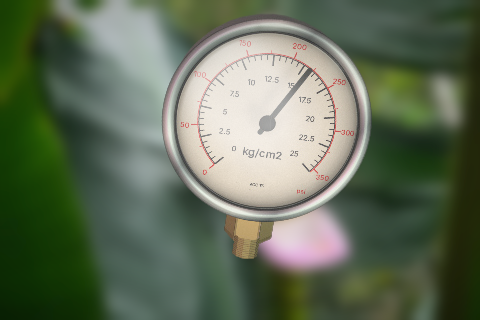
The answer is 15.5 kg/cm²
